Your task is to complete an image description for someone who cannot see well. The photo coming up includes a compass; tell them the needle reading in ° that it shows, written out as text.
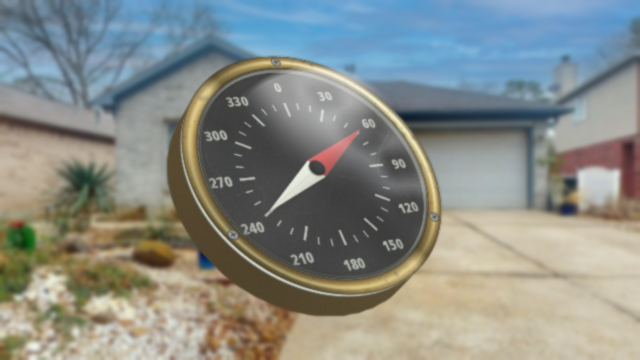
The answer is 60 °
